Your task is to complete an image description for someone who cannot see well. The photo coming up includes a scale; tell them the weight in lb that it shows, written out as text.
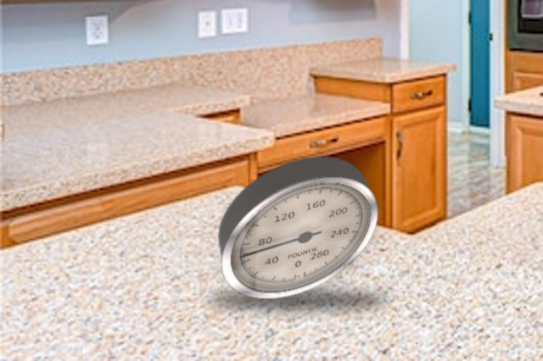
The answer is 70 lb
